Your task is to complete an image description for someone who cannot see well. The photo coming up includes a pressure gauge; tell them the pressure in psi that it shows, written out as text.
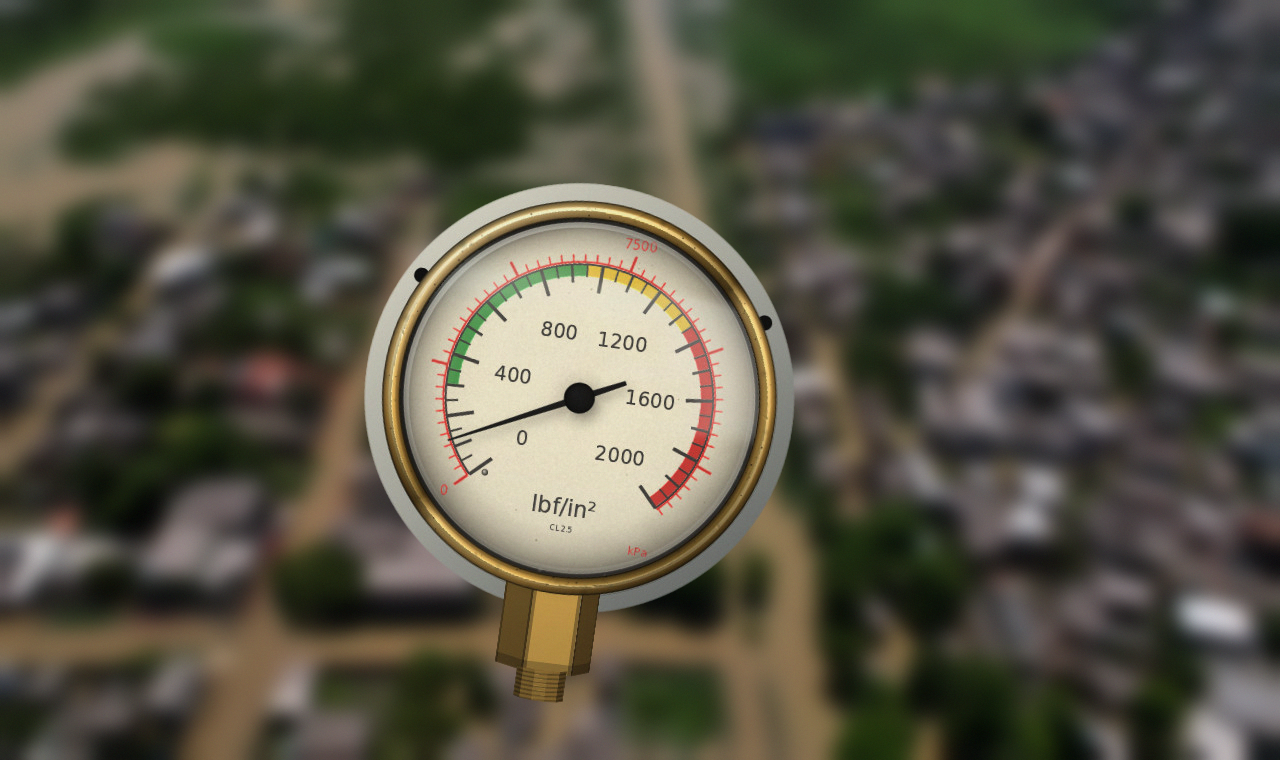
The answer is 125 psi
